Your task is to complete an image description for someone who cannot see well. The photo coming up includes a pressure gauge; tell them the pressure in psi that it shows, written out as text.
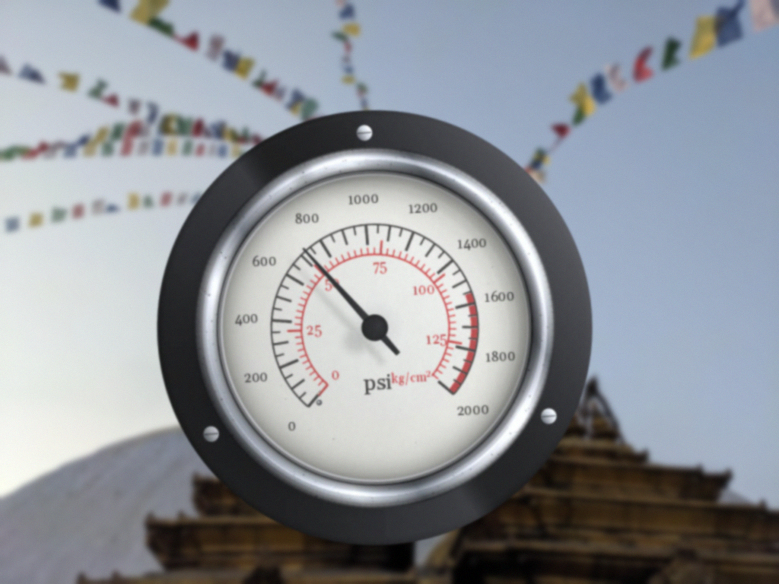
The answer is 725 psi
